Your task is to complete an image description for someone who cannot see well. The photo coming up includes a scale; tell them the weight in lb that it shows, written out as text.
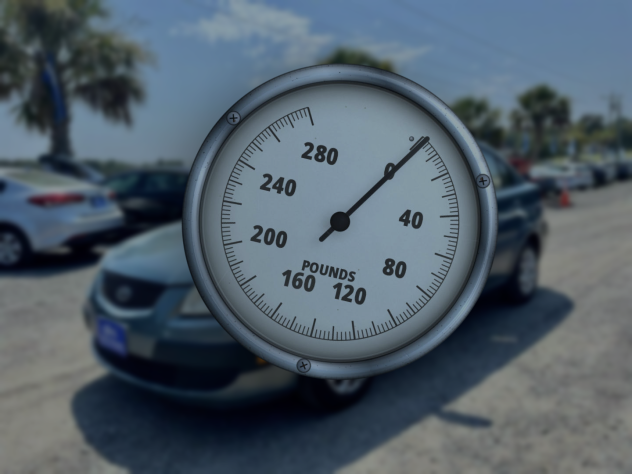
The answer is 2 lb
